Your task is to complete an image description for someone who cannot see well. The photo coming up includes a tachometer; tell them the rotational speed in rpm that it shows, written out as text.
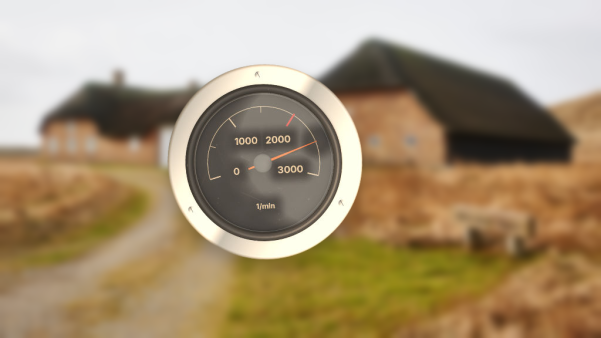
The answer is 2500 rpm
